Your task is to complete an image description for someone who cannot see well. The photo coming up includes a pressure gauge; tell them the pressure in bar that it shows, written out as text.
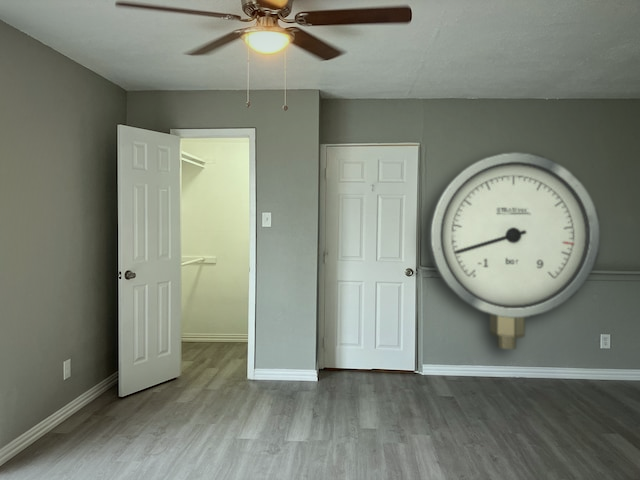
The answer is 0 bar
